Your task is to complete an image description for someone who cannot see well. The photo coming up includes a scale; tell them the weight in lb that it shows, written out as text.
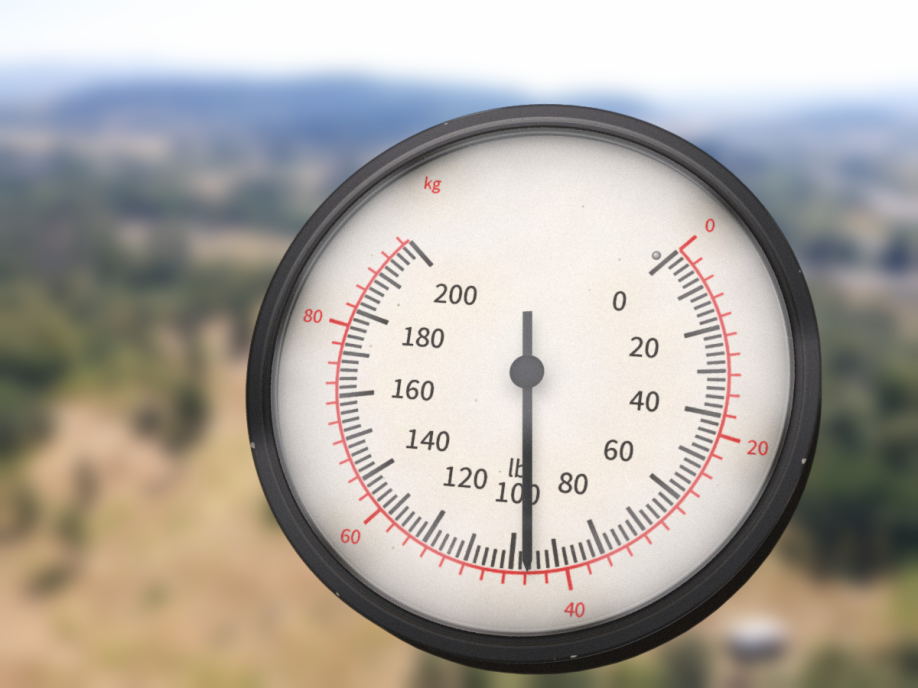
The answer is 96 lb
